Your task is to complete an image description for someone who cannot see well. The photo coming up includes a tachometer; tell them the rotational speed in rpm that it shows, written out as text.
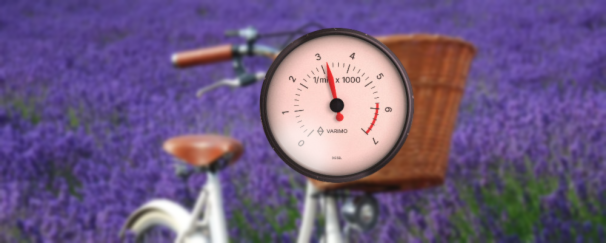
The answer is 3200 rpm
